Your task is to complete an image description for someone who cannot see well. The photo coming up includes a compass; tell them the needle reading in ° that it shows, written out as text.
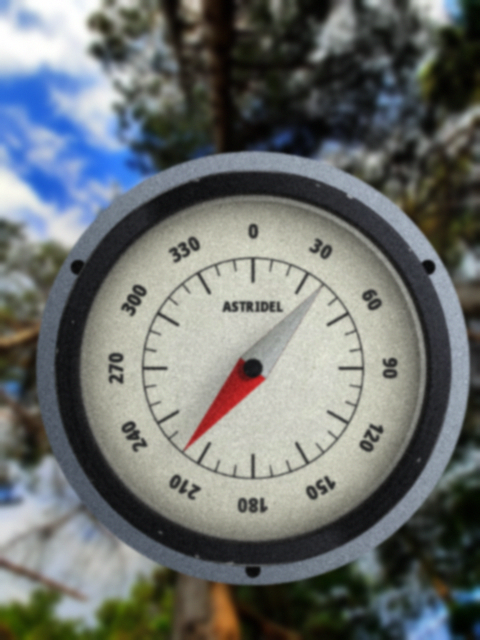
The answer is 220 °
